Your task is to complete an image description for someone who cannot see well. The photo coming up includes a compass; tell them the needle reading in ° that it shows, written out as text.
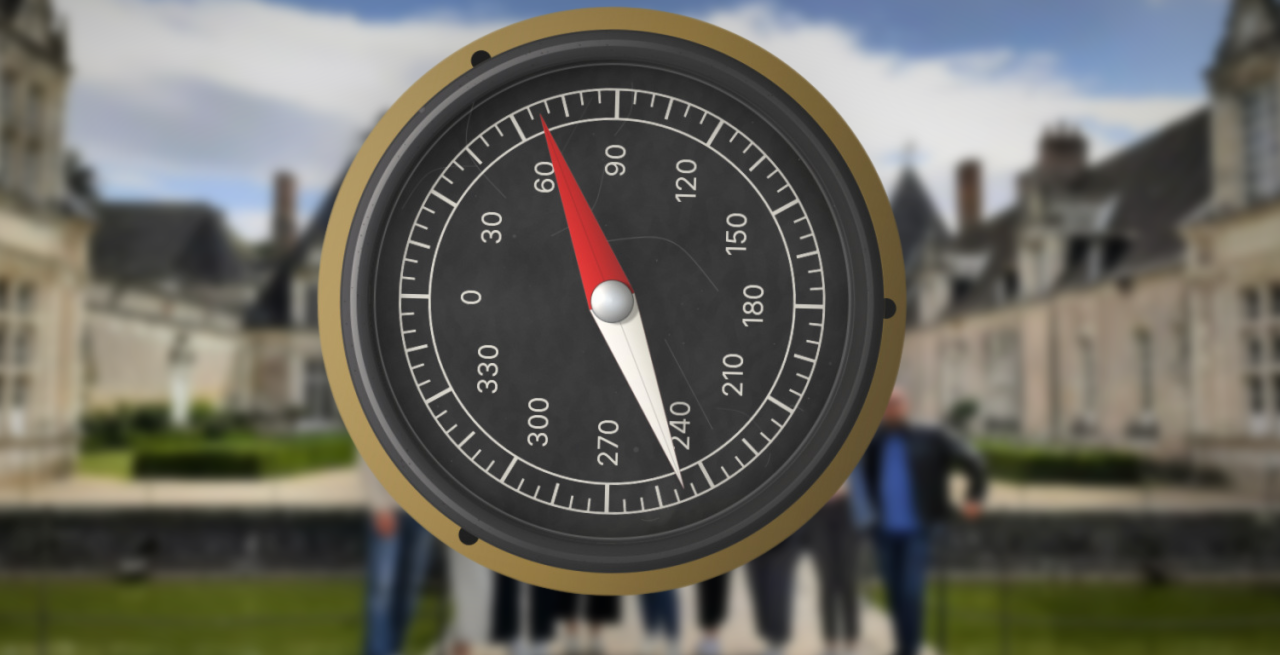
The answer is 67.5 °
